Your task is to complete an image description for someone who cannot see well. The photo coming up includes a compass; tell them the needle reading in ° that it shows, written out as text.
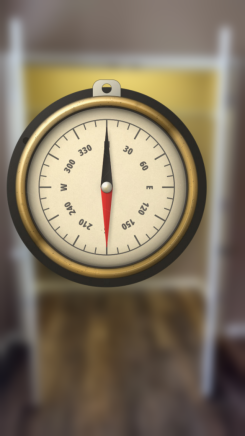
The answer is 180 °
